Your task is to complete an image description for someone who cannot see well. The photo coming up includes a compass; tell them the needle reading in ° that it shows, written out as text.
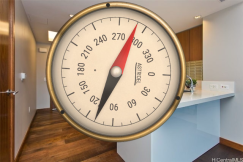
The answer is 290 °
